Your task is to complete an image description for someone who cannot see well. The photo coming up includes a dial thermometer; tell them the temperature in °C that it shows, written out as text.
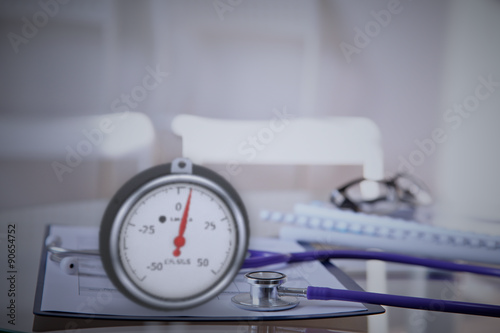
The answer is 5 °C
